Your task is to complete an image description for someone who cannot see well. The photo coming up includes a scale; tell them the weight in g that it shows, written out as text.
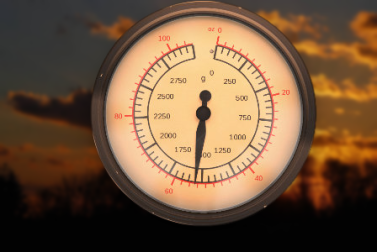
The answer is 1550 g
